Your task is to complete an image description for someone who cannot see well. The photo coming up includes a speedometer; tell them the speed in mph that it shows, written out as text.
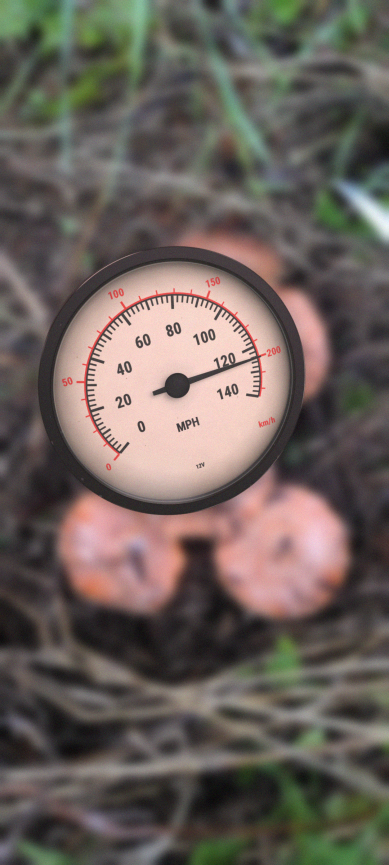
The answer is 124 mph
